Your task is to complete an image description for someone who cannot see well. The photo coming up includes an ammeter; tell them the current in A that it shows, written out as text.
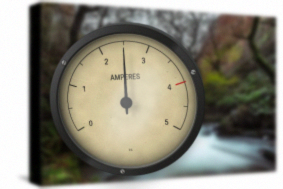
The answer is 2.5 A
